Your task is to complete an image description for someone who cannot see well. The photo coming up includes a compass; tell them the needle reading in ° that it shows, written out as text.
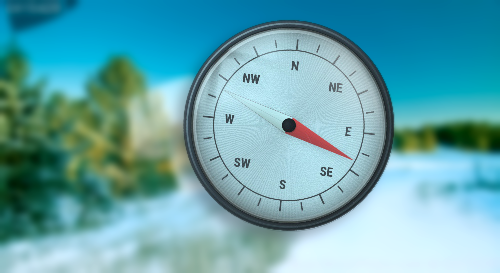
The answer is 112.5 °
